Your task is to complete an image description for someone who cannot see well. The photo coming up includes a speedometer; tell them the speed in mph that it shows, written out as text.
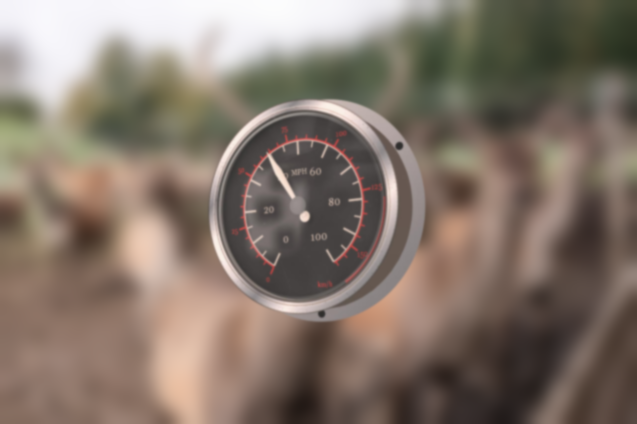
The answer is 40 mph
